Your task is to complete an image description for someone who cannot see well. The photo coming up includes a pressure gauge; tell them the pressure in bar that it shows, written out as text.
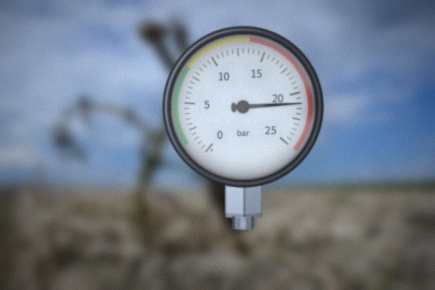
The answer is 21 bar
